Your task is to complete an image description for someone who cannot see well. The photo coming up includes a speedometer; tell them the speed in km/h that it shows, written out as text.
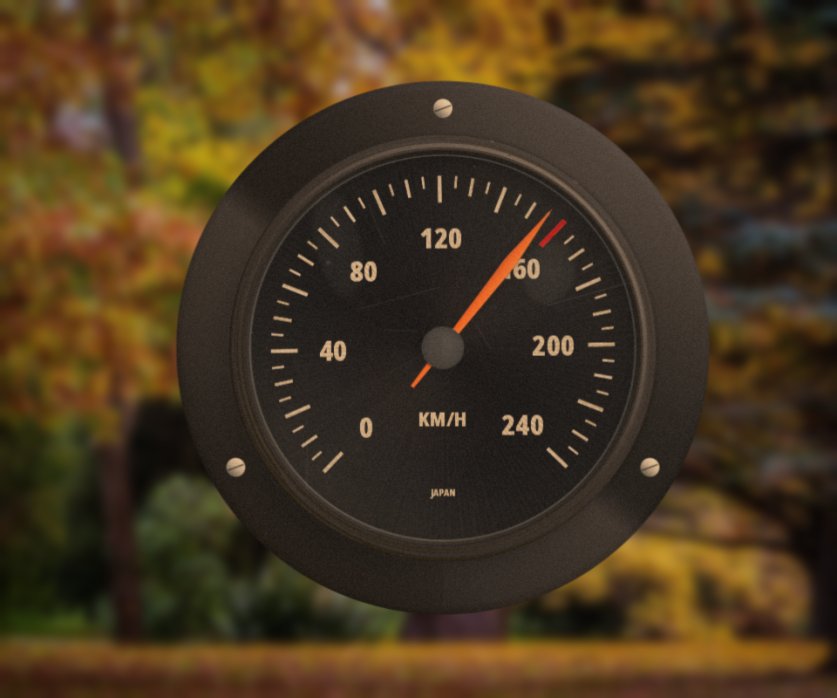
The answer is 155 km/h
